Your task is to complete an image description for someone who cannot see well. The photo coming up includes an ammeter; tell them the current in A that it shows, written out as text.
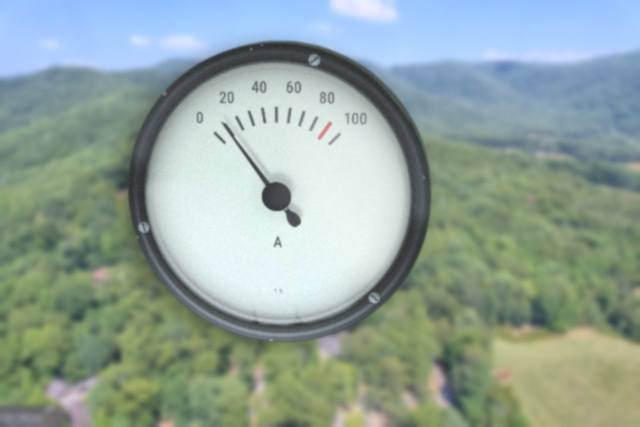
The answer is 10 A
